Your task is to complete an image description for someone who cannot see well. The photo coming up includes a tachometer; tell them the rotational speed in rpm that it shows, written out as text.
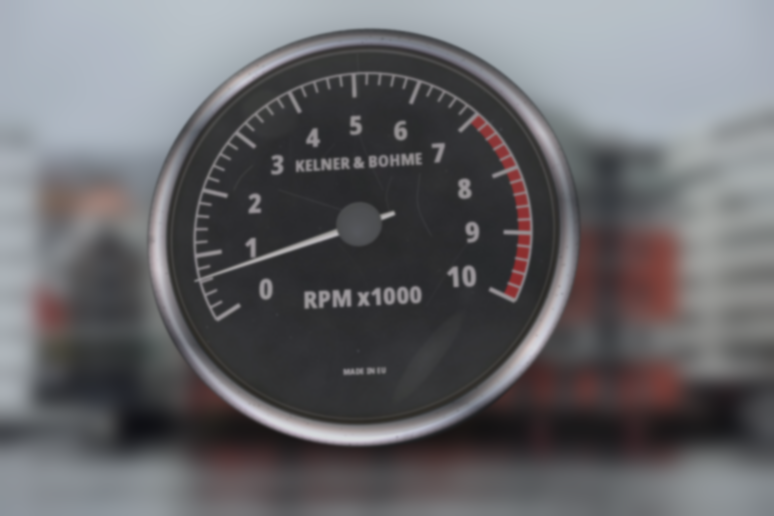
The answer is 600 rpm
